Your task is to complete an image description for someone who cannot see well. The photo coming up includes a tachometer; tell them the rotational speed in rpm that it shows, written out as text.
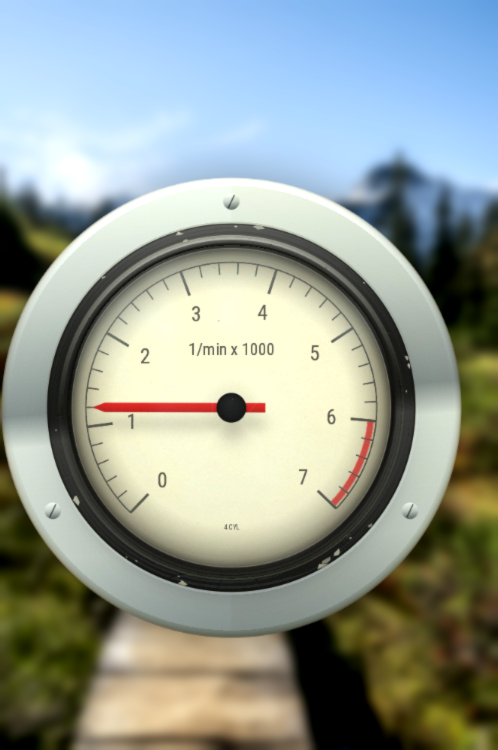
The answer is 1200 rpm
